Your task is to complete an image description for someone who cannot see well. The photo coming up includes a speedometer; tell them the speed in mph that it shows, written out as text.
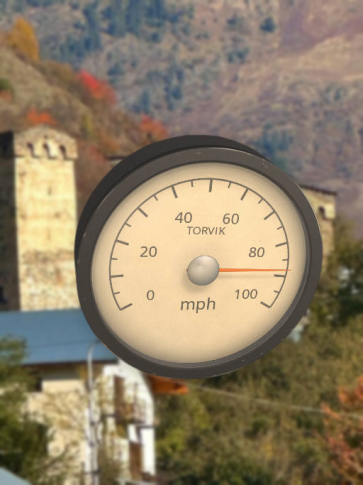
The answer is 87.5 mph
